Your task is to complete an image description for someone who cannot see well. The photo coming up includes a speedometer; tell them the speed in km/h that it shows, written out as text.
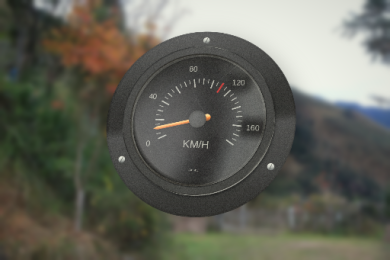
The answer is 10 km/h
